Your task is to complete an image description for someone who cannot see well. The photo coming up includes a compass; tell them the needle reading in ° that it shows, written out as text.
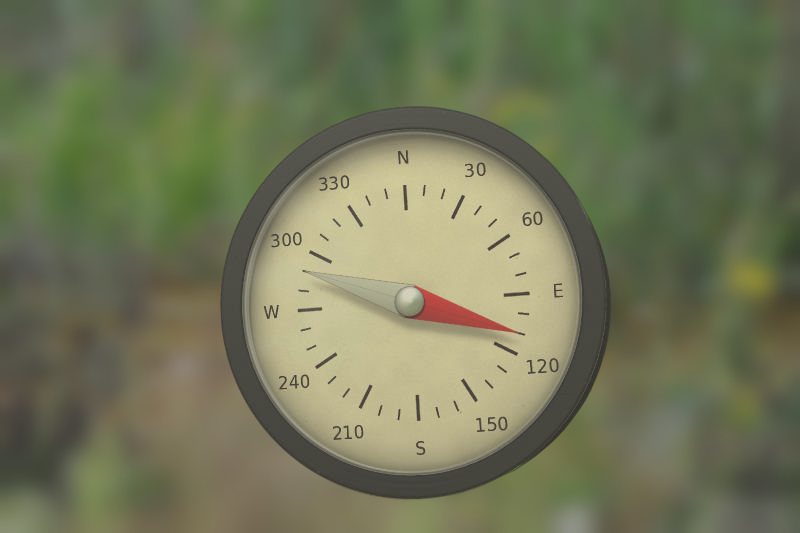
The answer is 110 °
